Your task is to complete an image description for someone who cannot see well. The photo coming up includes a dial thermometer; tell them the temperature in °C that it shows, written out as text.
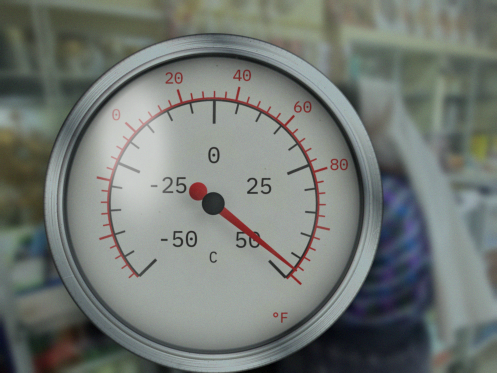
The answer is 47.5 °C
